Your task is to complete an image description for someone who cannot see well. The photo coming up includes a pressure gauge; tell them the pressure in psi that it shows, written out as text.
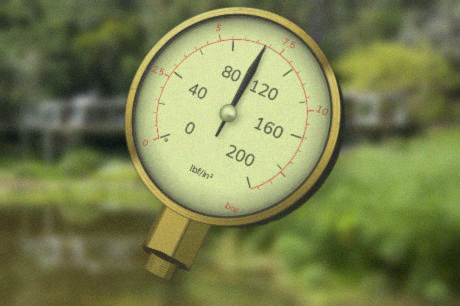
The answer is 100 psi
